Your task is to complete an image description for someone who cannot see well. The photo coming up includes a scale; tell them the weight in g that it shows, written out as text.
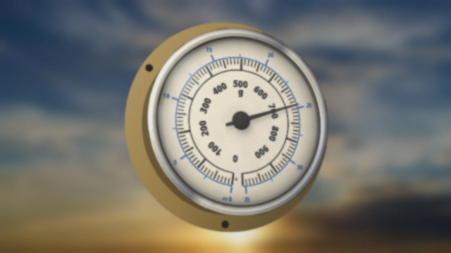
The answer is 700 g
